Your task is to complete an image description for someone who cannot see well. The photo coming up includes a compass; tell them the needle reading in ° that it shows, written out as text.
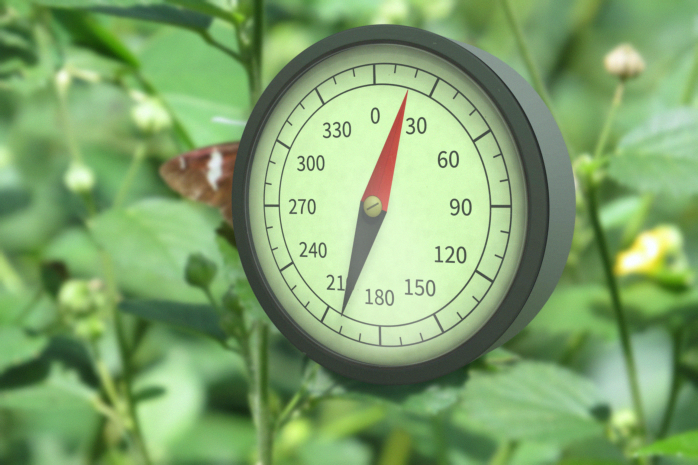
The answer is 20 °
